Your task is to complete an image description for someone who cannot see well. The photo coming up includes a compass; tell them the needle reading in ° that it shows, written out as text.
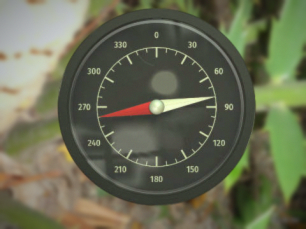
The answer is 260 °
